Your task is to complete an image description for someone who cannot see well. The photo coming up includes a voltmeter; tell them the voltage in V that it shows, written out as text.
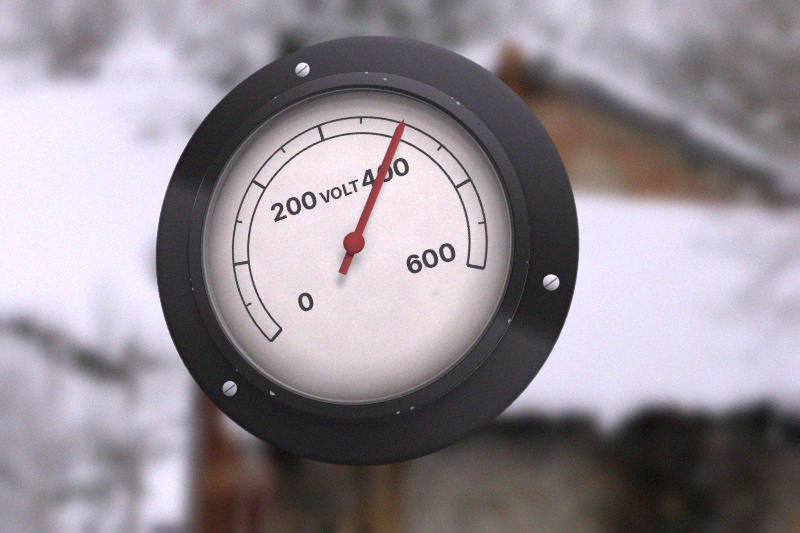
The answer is 400 V
